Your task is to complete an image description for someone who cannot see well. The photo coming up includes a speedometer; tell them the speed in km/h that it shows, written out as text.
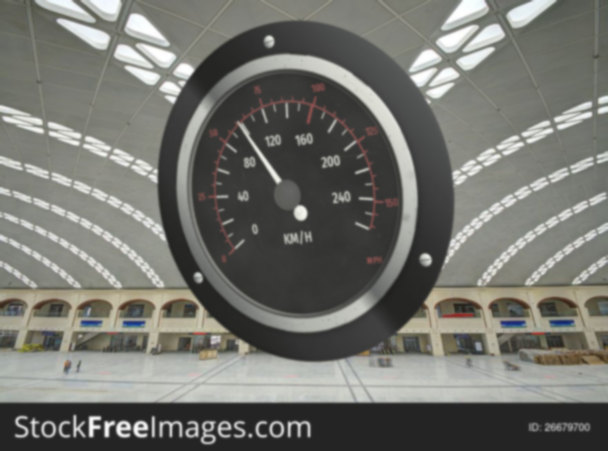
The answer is 100 km/h
